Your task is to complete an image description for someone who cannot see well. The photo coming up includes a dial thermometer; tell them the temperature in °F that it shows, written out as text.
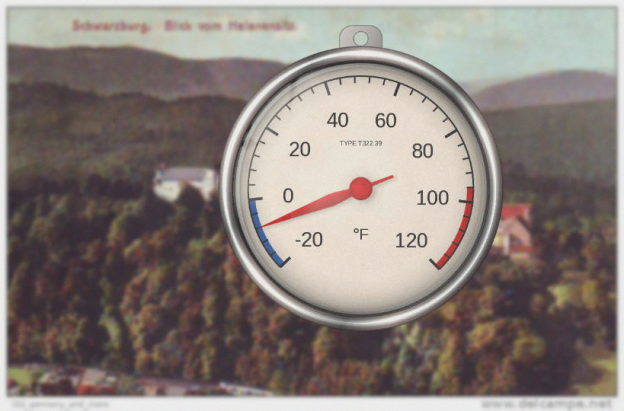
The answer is -8 °F
